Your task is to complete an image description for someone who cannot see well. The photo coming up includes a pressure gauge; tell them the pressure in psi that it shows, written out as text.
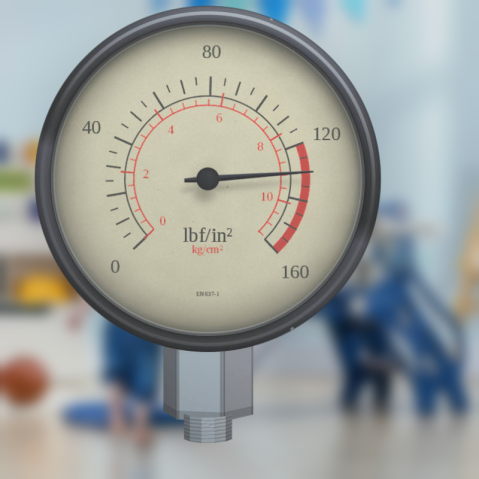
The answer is 130 psi
